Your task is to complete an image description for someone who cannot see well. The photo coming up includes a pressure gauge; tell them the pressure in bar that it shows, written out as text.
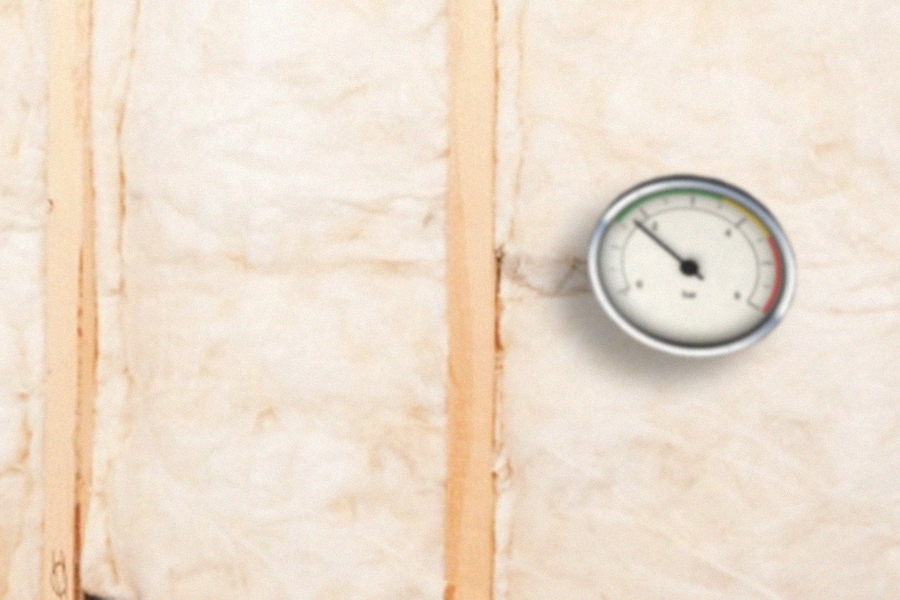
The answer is 1.75 bar
